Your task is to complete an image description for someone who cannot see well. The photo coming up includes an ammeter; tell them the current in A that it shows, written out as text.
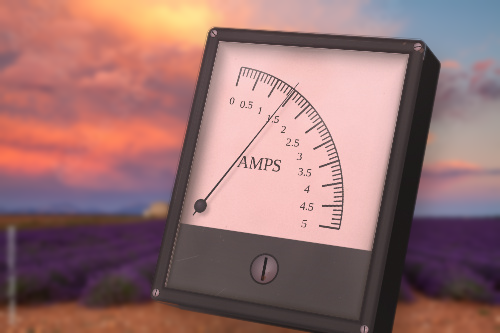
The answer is 1.5 A
